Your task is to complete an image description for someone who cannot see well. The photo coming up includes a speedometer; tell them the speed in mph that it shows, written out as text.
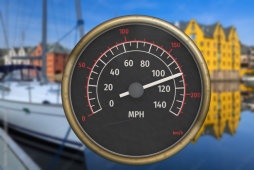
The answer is 110 mph
